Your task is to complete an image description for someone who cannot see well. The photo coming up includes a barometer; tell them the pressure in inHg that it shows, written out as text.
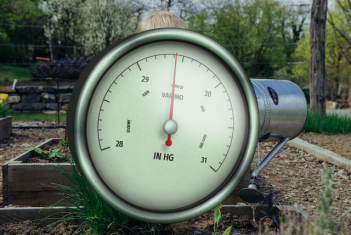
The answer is 29.4 inHg
